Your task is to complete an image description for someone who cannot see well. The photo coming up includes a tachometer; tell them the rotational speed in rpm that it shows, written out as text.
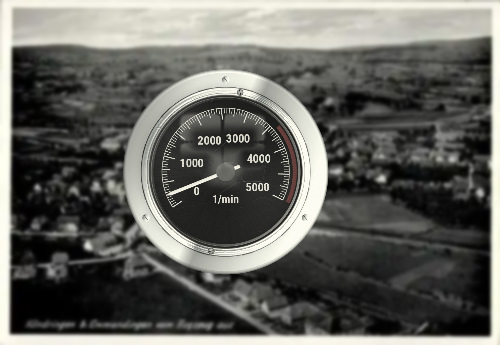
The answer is 250 rpm
